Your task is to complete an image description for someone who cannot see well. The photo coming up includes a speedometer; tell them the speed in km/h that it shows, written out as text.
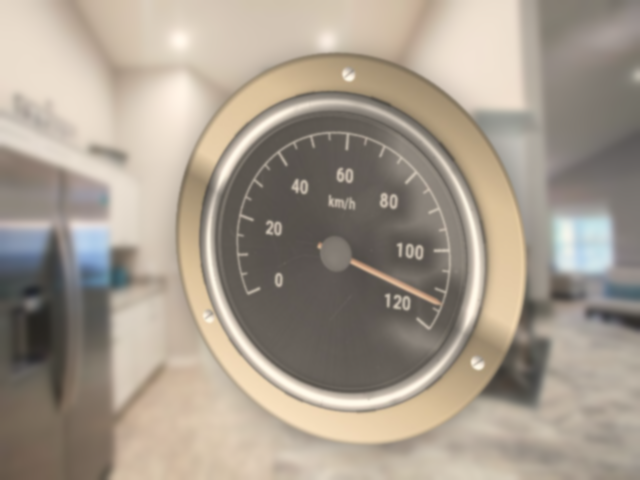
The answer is 112.5 km/h
